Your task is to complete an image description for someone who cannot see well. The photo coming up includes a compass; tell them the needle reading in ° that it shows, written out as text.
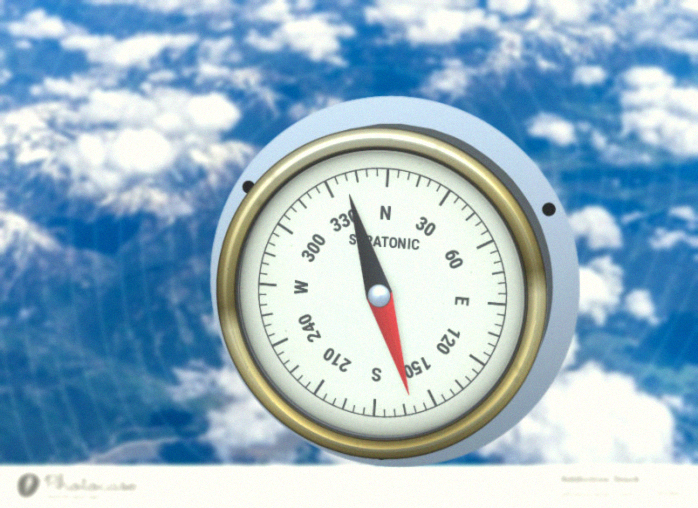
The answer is 160 °
